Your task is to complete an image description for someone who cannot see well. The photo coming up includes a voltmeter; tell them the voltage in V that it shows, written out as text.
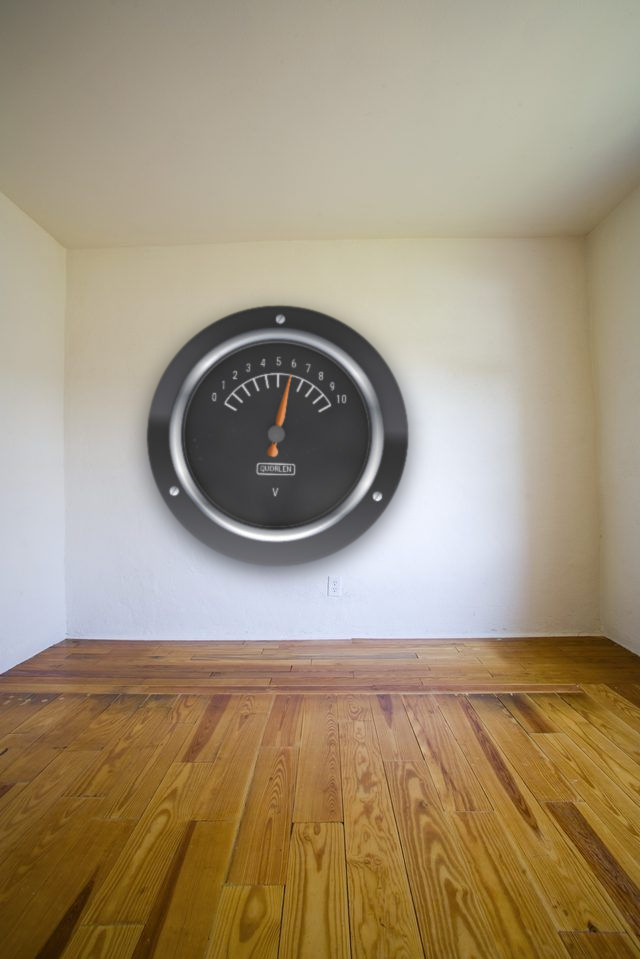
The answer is 6 V
